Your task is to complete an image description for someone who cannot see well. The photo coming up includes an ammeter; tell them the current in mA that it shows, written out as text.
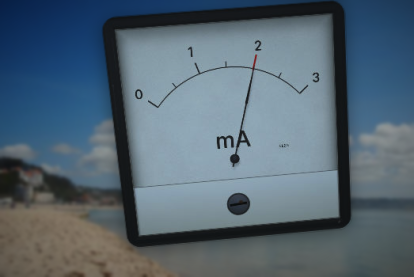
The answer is 2 mA
